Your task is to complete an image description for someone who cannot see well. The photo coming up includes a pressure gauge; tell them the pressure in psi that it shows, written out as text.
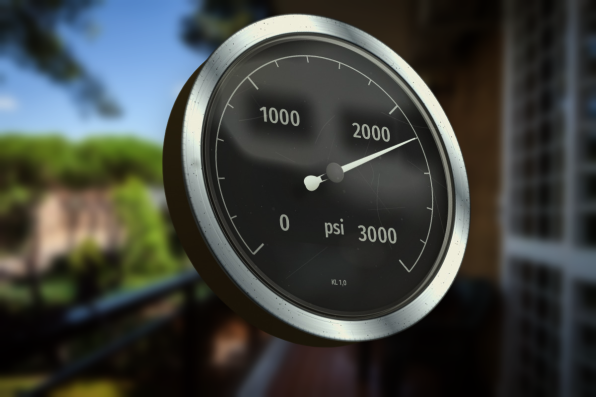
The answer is 2200 psi
